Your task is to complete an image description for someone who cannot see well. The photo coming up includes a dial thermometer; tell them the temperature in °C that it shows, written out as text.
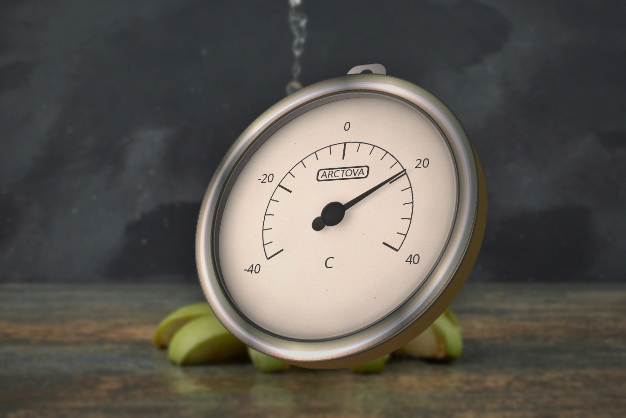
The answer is 20 °C
